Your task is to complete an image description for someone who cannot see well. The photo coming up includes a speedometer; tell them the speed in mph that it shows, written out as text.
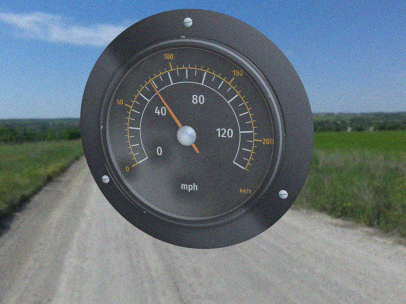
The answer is 50 mph
